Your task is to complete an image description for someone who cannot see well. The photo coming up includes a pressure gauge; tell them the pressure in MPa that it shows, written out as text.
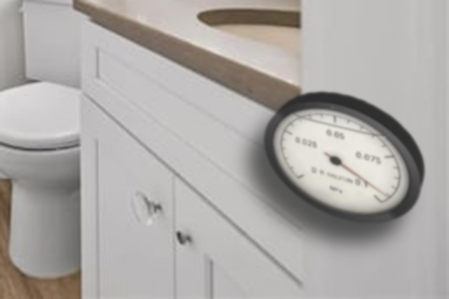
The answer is 0.095 MPa
